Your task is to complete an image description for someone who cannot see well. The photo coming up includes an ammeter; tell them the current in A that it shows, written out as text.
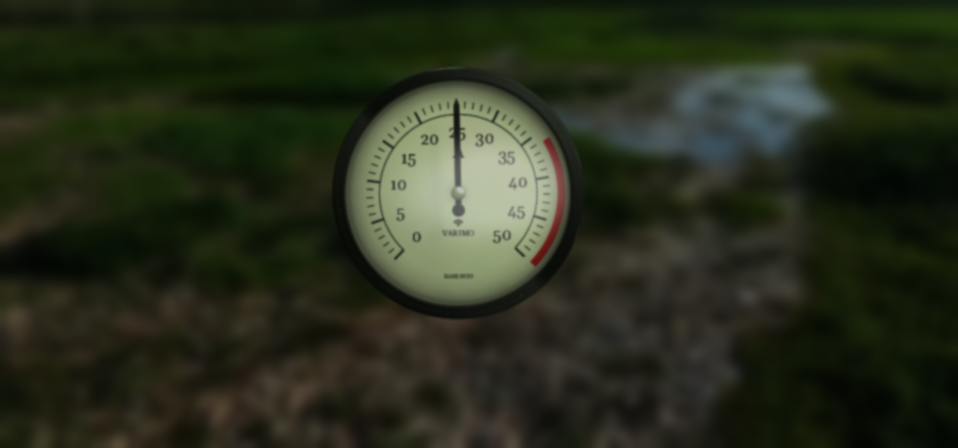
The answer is 25 A
